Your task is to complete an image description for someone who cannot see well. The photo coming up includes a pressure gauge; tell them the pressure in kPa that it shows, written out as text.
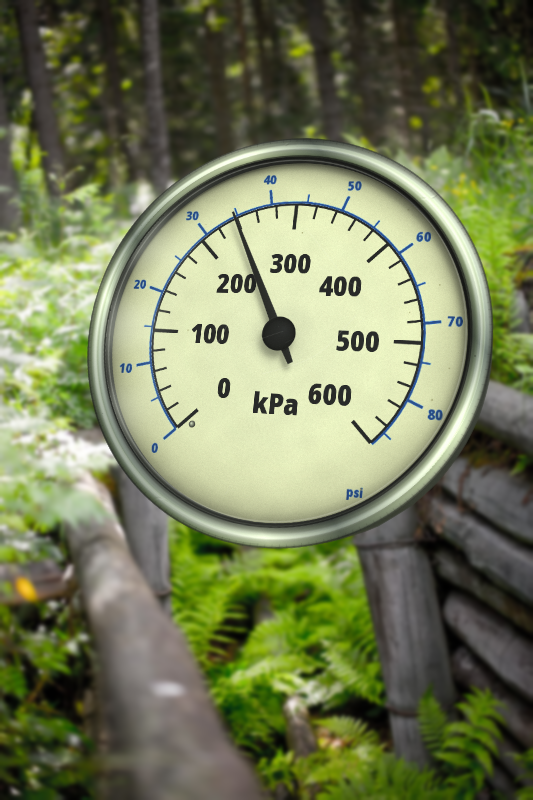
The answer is 240 kPa
